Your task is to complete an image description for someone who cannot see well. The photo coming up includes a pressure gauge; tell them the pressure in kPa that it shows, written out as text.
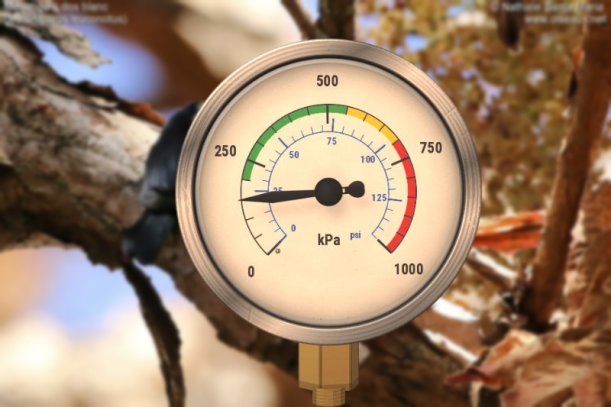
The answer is 150 kPa
